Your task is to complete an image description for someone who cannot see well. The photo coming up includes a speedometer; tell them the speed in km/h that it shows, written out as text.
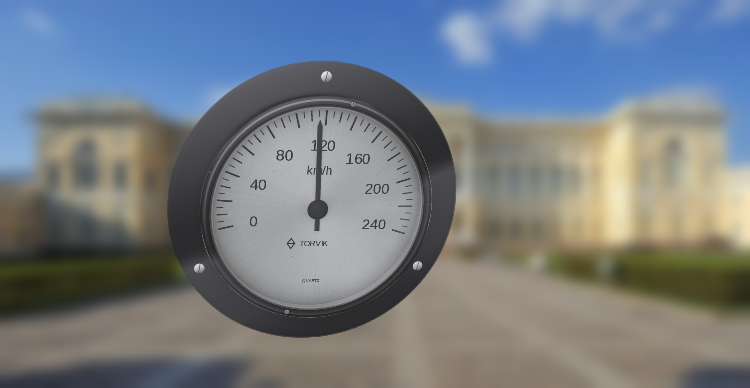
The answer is 115 km/h
